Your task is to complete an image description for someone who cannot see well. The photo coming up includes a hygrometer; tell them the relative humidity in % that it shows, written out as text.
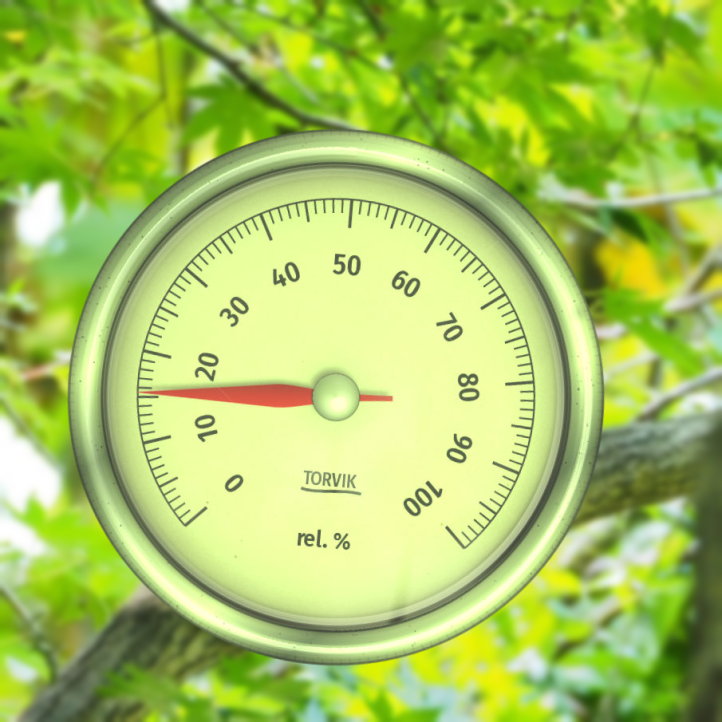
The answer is 15.5 %
